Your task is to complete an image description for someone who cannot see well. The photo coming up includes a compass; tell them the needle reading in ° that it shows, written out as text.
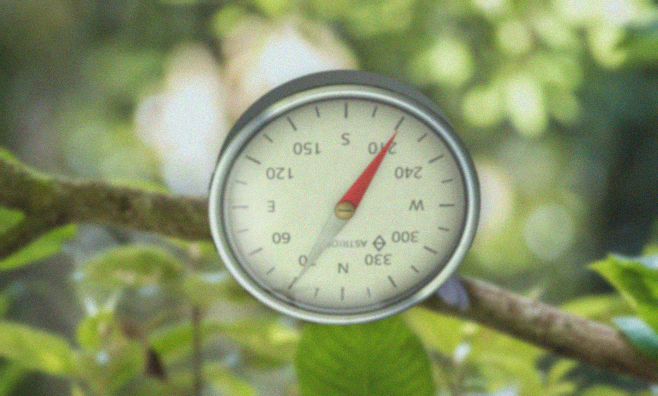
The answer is 210 °
